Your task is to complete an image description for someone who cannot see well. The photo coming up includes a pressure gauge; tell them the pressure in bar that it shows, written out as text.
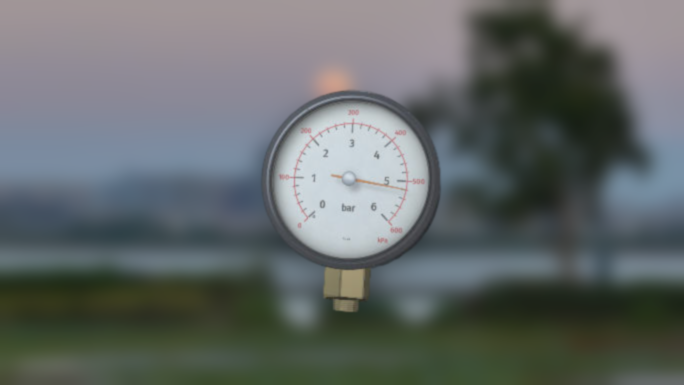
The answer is 5.2 bar
